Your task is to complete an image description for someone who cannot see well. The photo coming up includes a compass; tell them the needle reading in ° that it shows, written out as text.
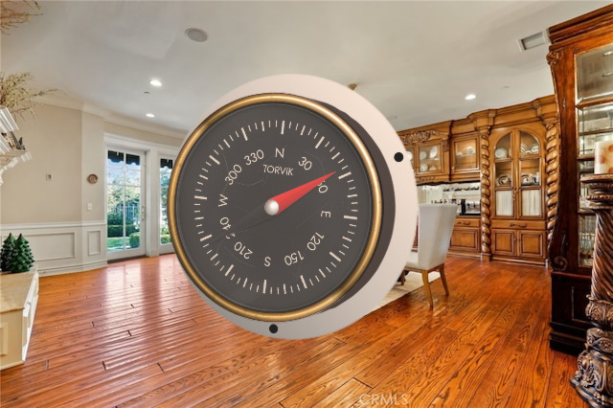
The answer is 55 °
